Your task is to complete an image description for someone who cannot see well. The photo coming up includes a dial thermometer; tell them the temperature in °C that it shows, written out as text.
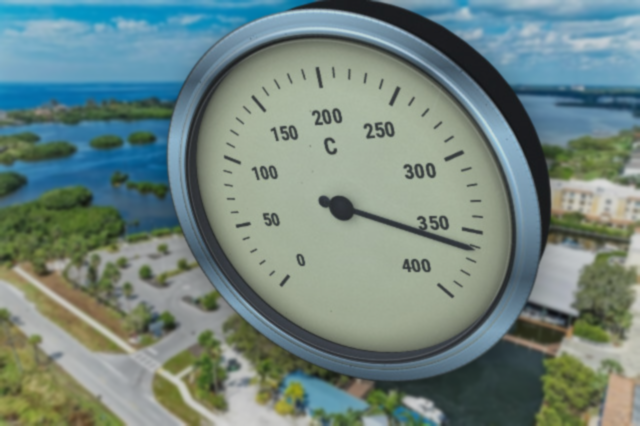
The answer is 360 °C
